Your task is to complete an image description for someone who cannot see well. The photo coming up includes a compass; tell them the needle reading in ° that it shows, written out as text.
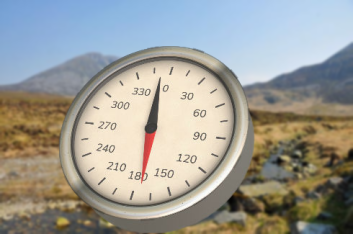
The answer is 172.5 °
